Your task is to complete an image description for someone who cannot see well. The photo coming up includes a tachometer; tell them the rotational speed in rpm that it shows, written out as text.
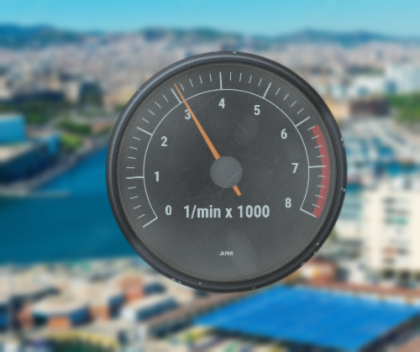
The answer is 3100 rpm
